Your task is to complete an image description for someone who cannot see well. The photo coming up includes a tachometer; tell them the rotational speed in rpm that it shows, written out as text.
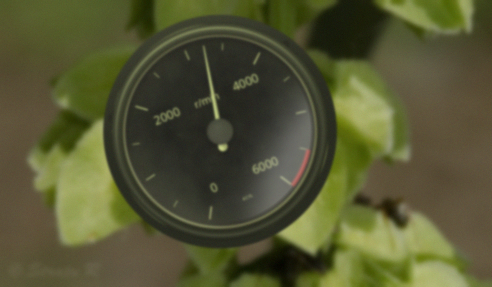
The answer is 3250 rpm
